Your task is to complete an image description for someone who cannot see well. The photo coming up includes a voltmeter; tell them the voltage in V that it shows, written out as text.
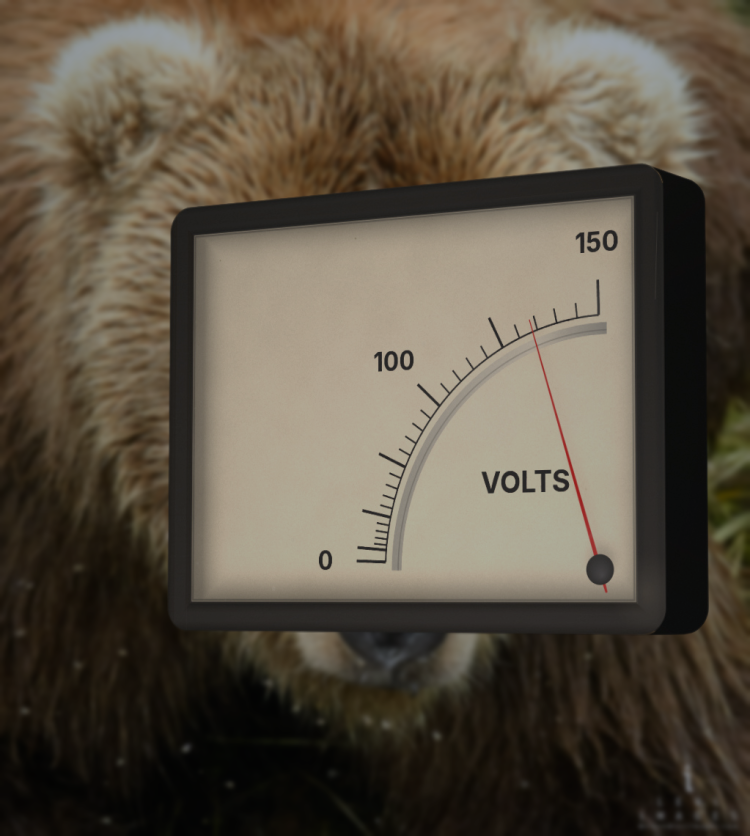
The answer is 135 V
